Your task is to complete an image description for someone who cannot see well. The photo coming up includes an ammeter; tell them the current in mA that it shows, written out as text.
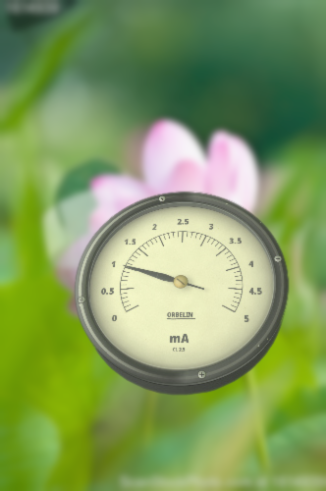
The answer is 1 mA
